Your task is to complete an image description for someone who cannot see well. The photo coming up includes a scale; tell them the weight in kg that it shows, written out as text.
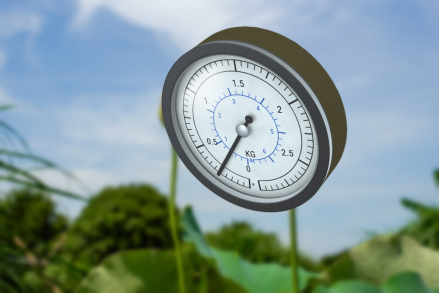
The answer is 0.25 kg
